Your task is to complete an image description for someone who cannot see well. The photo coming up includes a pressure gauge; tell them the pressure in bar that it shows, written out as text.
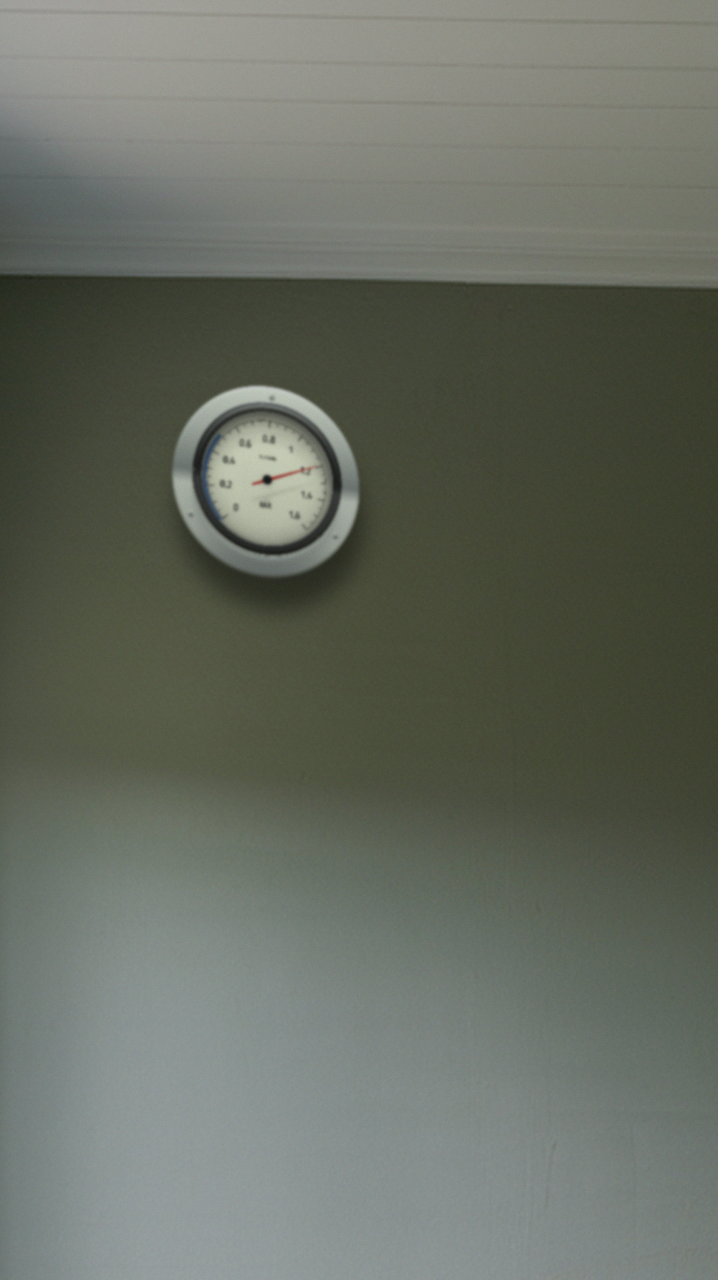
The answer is 1.2 bar
